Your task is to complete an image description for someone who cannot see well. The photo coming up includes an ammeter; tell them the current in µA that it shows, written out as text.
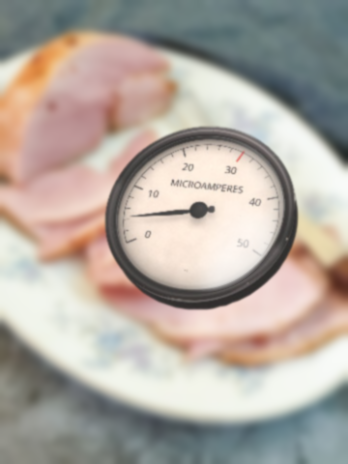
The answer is 4 µA
